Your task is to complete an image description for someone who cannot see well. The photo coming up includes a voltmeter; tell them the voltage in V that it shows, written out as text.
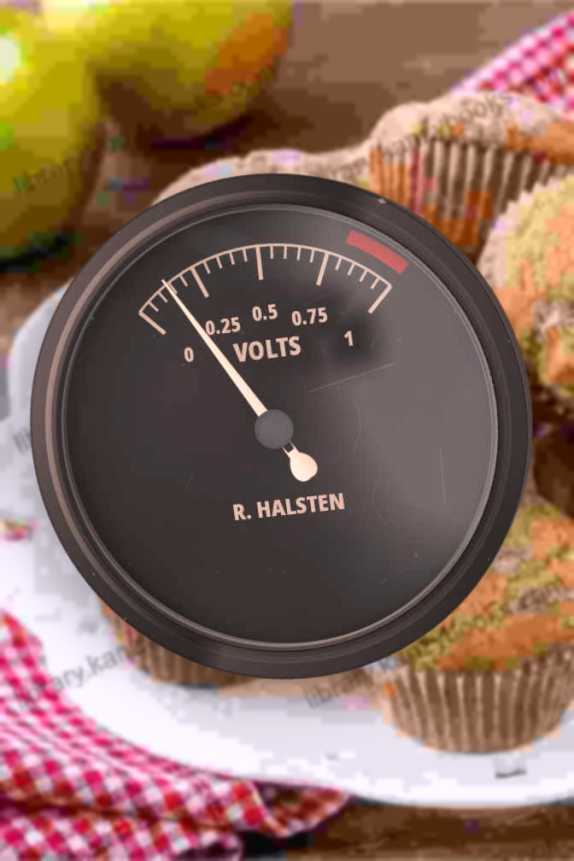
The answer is 0.15 V
